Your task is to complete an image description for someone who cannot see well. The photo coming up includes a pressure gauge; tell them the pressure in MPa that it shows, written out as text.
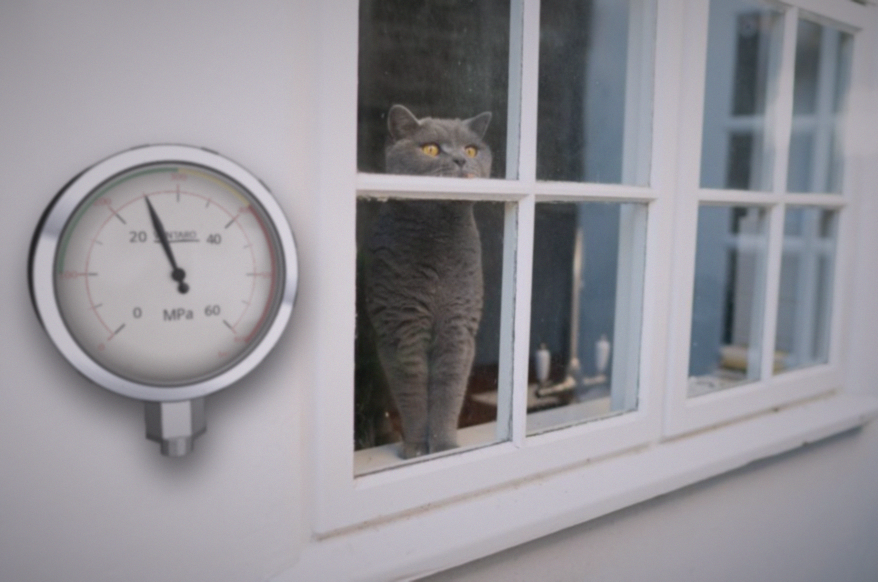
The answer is 25 MPa
